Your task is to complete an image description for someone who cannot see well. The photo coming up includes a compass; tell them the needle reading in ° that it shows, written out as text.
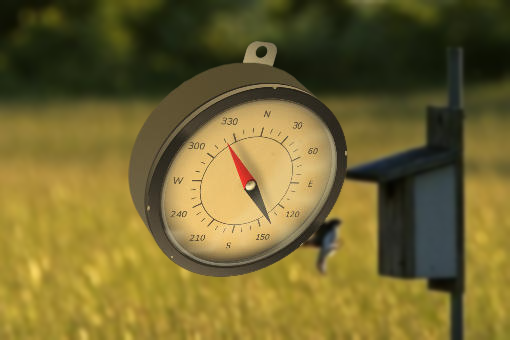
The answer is 320 °
